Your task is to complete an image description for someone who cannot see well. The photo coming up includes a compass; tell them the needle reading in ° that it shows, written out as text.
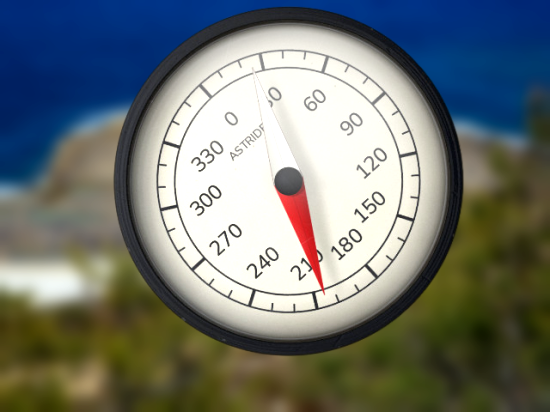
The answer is 205 °
